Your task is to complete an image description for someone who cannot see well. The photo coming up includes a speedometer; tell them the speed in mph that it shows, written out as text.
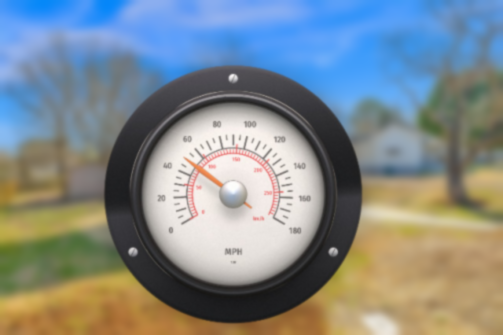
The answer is 50 mph
